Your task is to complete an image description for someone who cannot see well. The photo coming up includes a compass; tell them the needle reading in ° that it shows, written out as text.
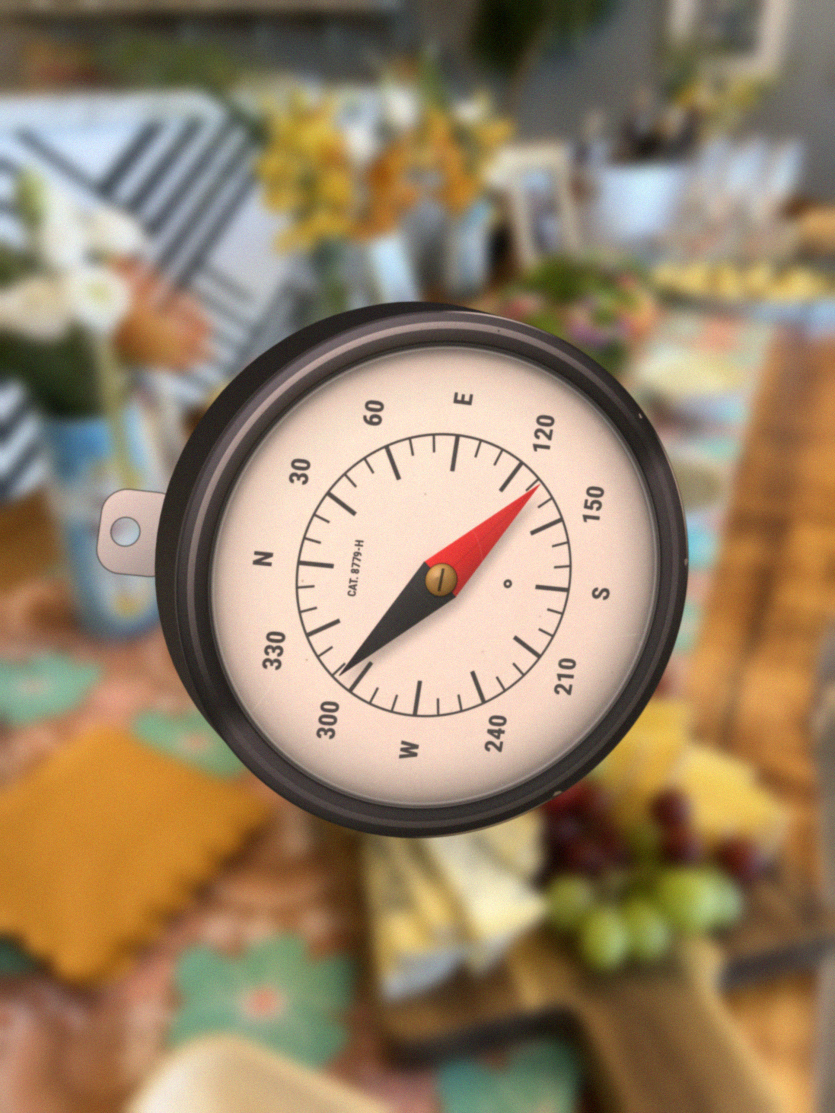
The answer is 130 °
